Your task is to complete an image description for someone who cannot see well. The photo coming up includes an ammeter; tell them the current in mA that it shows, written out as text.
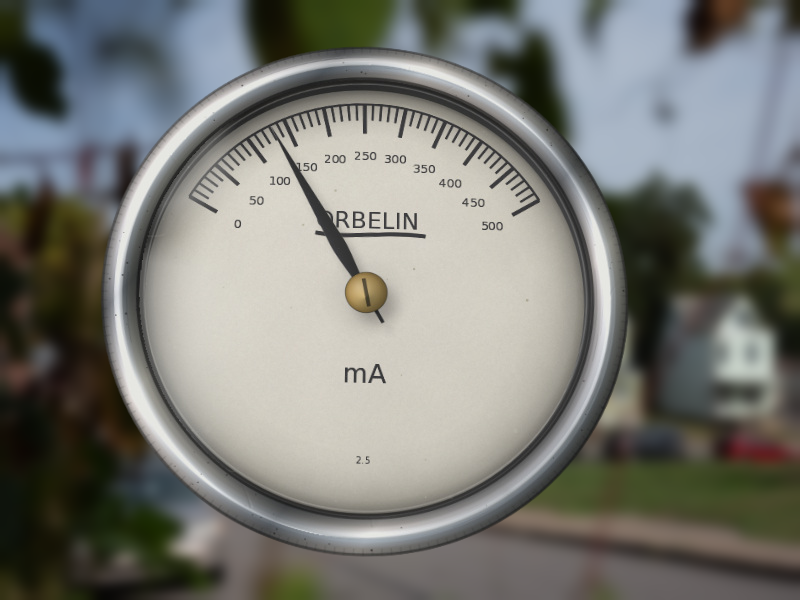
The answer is 130 mA
